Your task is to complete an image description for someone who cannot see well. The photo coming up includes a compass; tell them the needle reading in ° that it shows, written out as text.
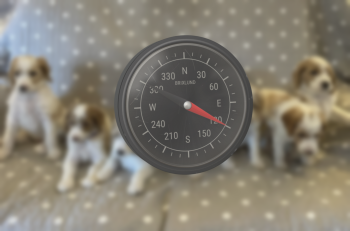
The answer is 120 °
